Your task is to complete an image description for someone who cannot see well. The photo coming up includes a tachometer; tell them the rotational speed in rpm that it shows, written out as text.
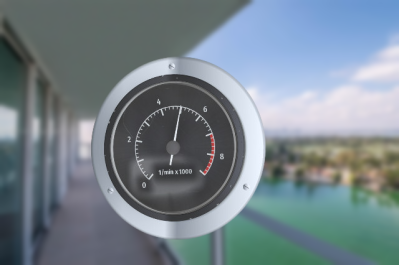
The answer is 5000 rpm
